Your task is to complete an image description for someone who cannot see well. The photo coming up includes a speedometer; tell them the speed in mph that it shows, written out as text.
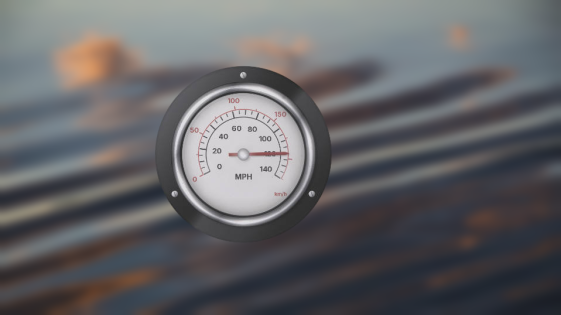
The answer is 120 mph
